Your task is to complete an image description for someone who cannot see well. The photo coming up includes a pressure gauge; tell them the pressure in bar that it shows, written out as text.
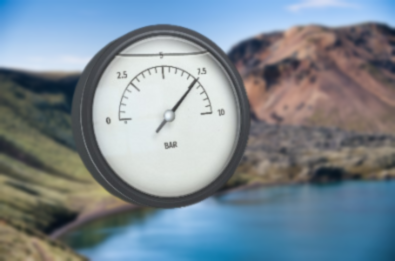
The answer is 7.5 bar
